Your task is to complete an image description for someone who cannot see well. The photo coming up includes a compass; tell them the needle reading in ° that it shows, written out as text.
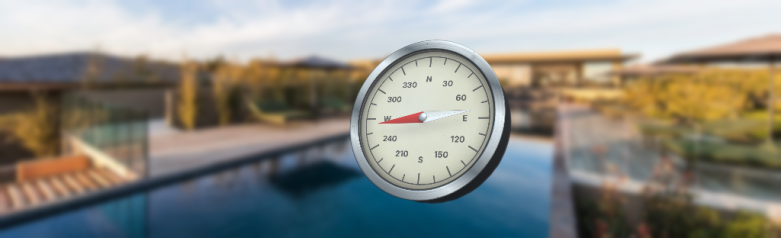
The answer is 262.5 °
